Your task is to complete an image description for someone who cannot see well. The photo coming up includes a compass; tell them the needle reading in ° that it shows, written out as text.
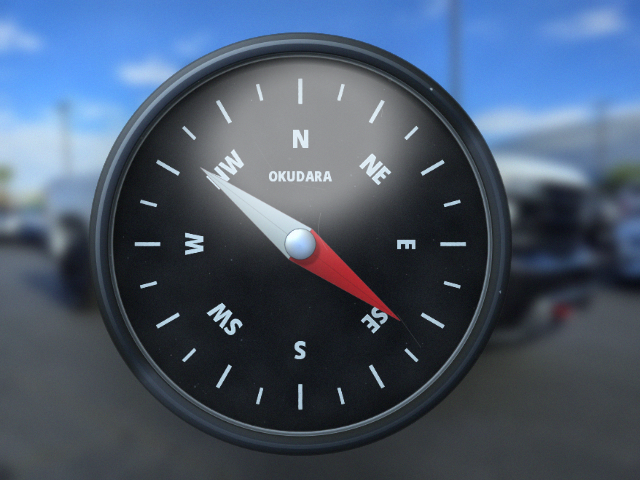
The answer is 127.5 °
